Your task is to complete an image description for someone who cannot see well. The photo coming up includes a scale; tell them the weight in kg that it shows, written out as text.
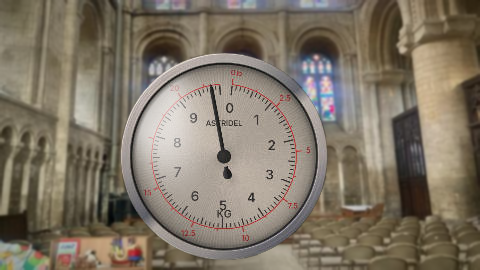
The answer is 9.8 kg
